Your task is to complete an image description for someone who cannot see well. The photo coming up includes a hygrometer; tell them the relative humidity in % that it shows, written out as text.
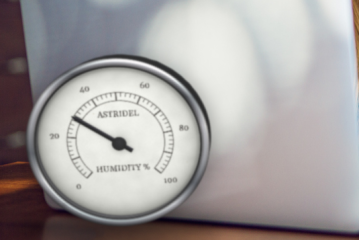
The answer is 30 %
